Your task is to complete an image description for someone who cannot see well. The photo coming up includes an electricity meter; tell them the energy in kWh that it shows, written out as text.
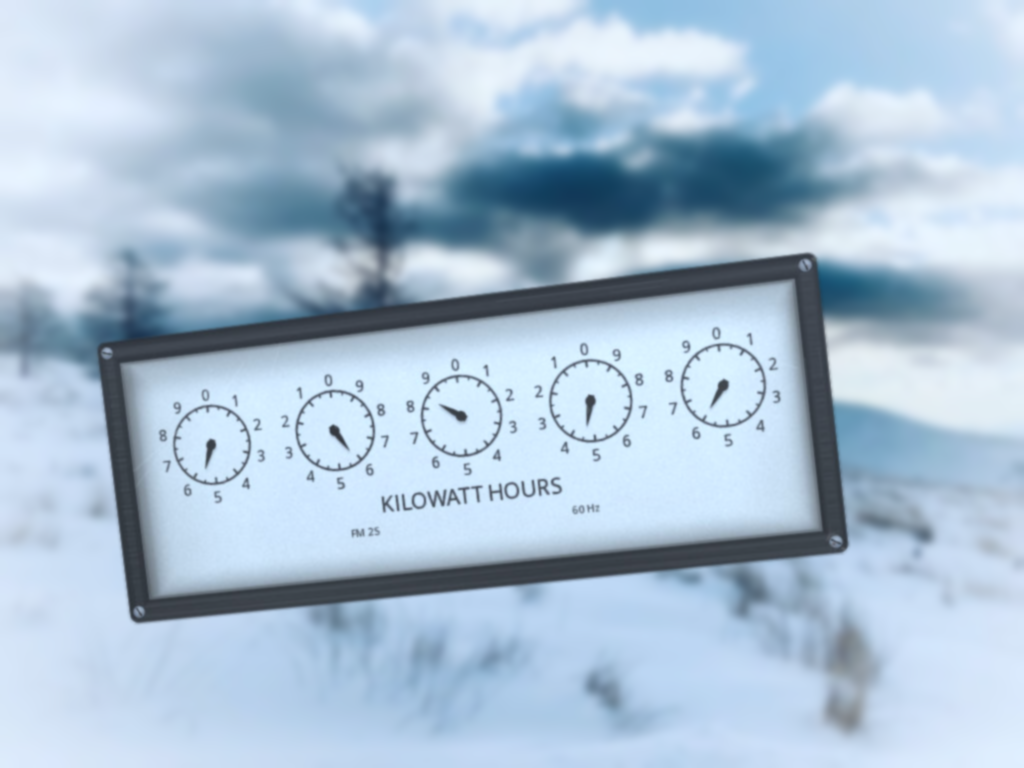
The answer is 55846 kWh
